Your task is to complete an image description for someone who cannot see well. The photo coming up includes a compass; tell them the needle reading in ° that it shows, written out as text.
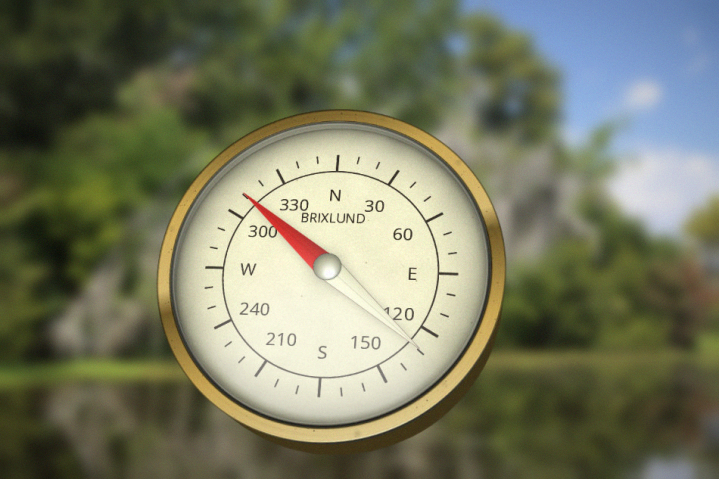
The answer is 310 °
